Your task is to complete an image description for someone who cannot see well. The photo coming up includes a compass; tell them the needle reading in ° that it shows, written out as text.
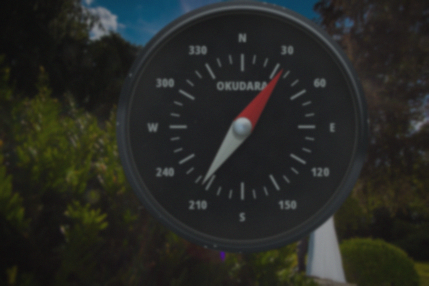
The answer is 35 °
